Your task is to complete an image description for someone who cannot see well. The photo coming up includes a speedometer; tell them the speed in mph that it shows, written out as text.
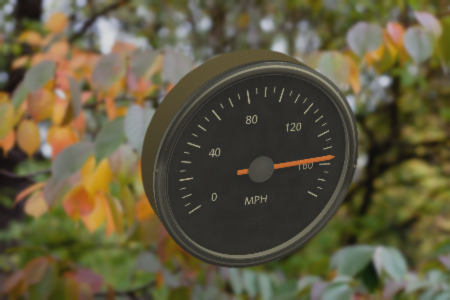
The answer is 155 mph
